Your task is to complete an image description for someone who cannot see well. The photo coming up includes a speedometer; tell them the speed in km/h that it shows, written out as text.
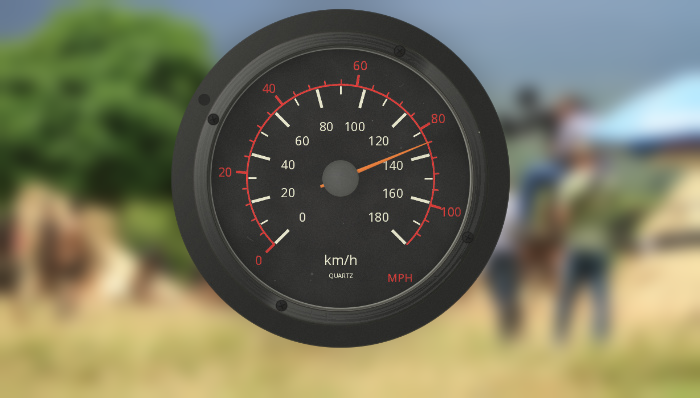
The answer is 135 km/h
